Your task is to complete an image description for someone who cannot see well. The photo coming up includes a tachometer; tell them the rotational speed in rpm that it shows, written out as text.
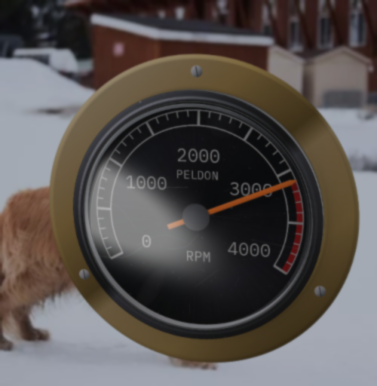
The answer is 3100 rpm
